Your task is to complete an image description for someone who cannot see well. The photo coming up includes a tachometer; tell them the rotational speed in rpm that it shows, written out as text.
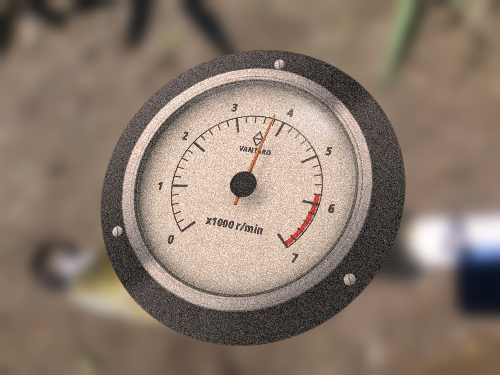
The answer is 3800 rpm
